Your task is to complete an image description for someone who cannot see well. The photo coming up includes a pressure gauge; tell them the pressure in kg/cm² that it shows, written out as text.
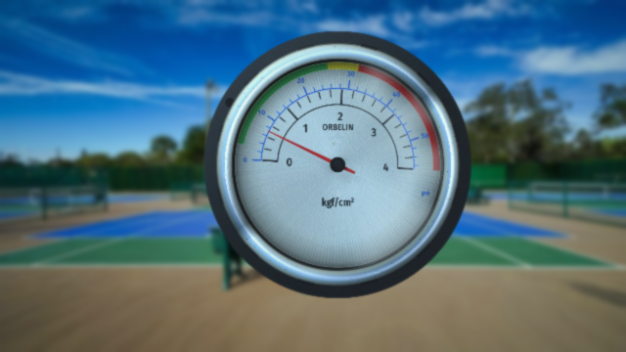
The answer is 0.5 kg/cm²
